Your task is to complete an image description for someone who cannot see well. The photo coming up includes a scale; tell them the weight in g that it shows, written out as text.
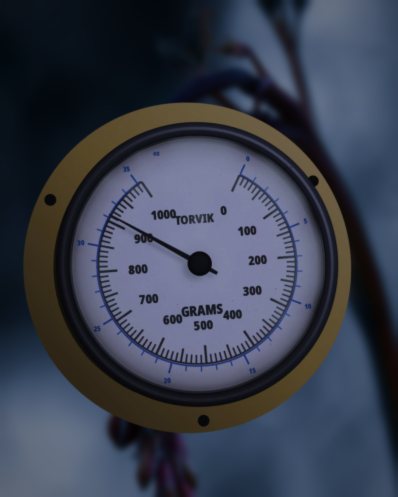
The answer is 910 g
